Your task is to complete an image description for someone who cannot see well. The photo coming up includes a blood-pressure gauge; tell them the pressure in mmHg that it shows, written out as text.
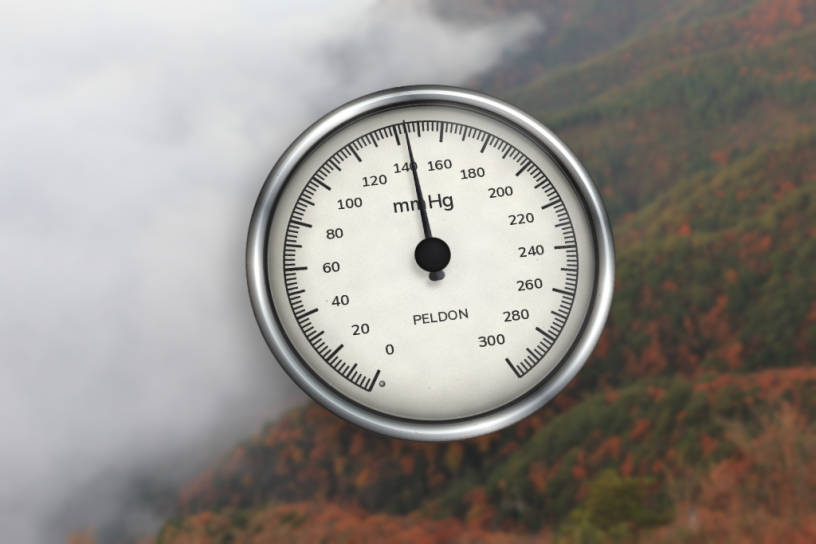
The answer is 144 mmHg
